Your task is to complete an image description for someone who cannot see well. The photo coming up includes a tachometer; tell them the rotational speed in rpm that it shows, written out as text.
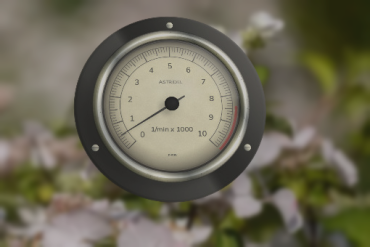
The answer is 500 rpm
